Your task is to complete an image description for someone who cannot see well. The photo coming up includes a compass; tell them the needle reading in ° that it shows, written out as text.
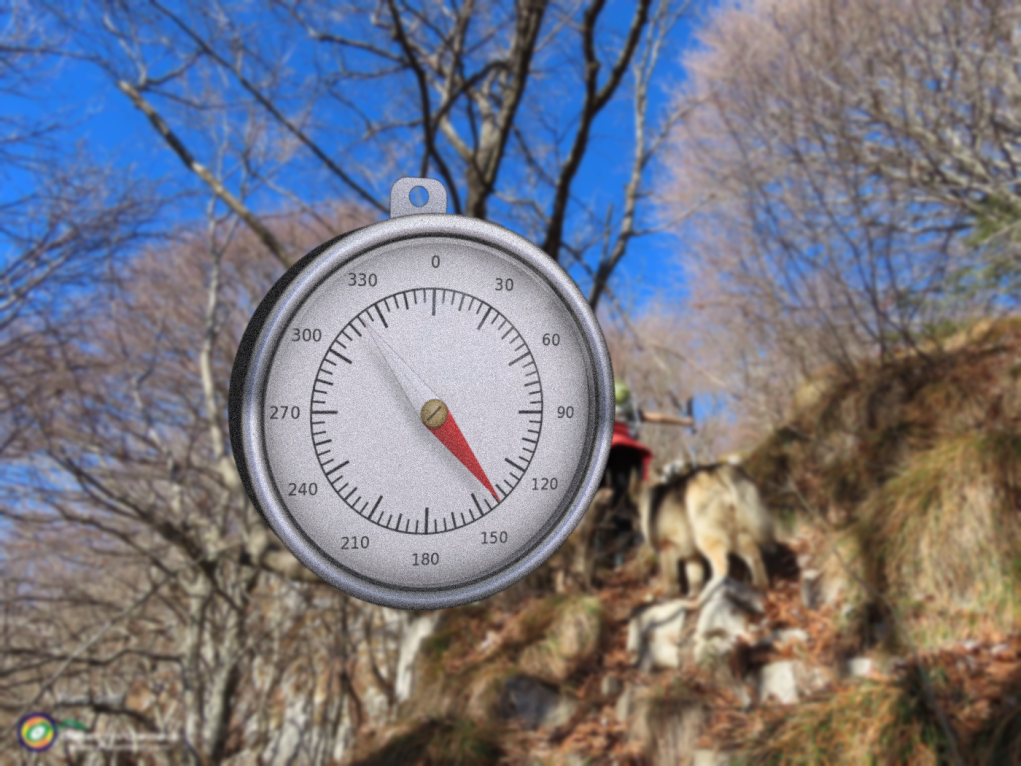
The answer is 140 °
